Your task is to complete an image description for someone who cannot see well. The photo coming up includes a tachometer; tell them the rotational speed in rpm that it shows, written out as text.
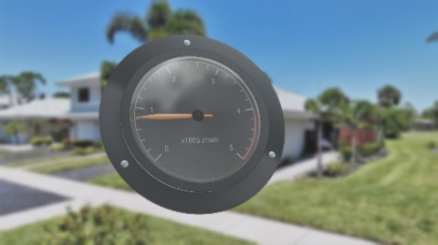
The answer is 800 rpm
